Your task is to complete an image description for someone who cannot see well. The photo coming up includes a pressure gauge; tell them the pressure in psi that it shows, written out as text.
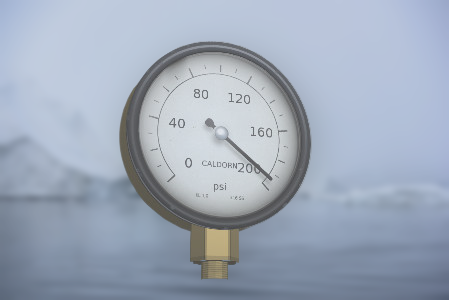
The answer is 195 psi
